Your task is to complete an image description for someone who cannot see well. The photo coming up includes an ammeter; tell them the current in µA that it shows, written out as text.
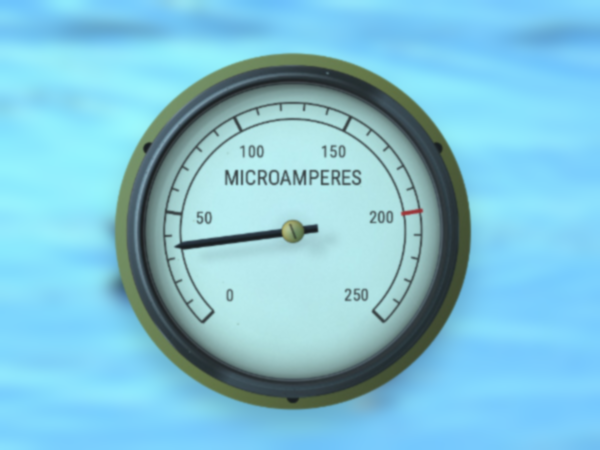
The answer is 35 µA
